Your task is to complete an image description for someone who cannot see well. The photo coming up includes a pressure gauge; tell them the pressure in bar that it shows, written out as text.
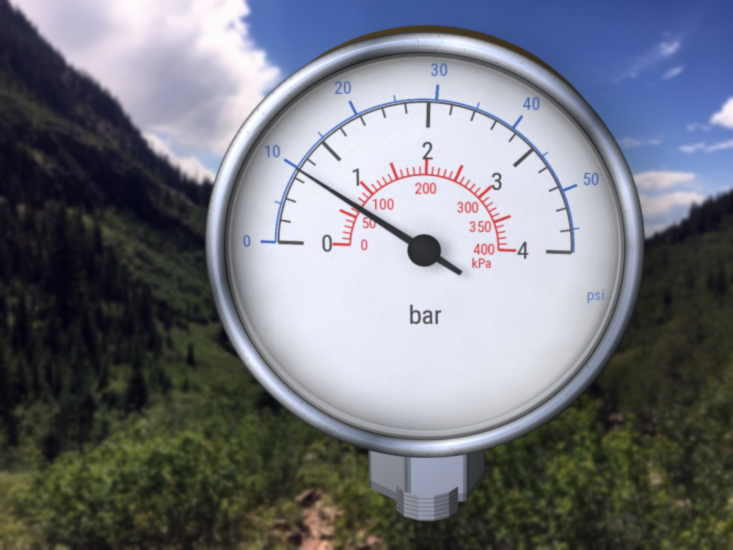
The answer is 0.7 bar
